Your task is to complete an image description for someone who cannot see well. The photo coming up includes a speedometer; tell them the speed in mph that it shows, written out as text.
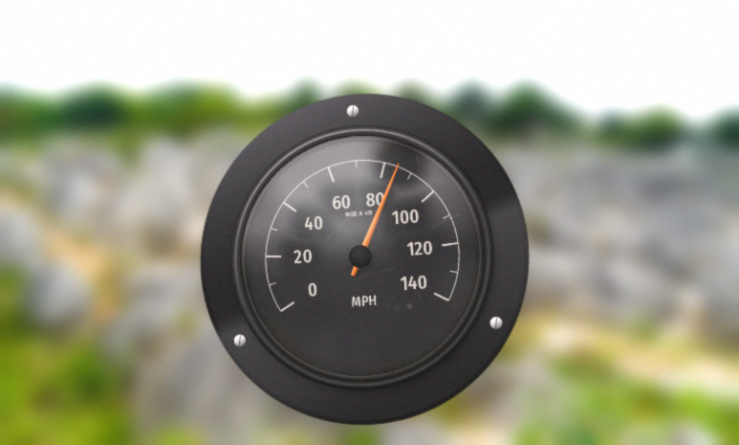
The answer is 85 mph
